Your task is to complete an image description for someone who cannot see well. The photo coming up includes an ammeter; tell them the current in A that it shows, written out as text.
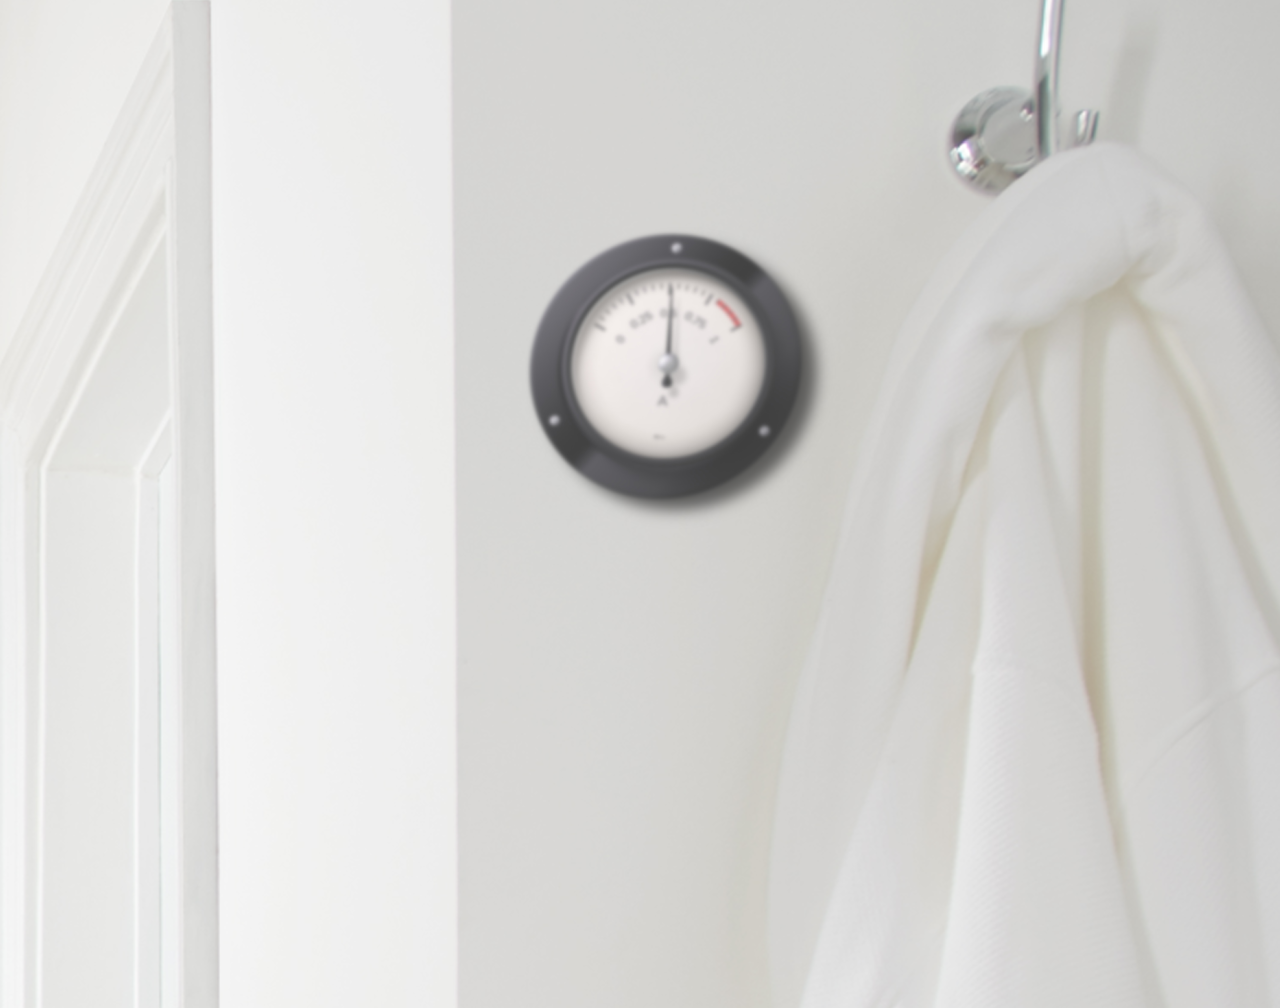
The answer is 0.5 A
